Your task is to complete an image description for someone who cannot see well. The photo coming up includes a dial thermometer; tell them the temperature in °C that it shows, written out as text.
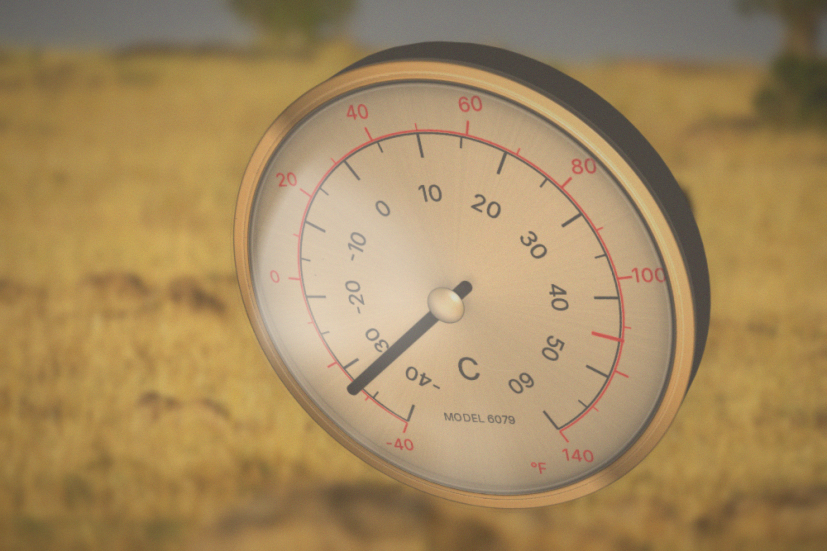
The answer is -32.5 °C
